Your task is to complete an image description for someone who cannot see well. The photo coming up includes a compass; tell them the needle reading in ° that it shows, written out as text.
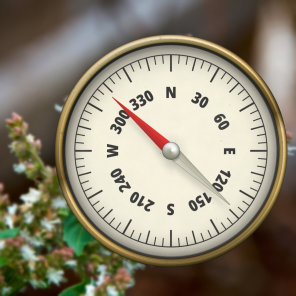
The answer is 312.5 °
